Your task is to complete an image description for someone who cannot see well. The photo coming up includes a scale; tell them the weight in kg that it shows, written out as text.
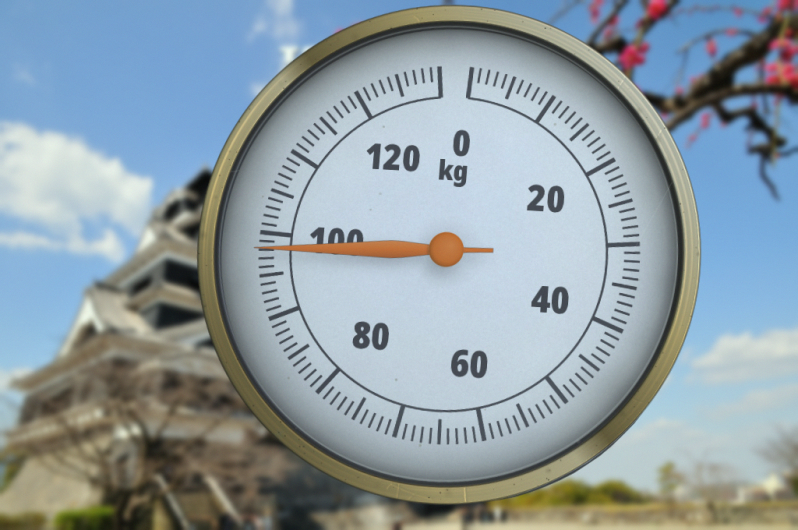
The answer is 98 kg
